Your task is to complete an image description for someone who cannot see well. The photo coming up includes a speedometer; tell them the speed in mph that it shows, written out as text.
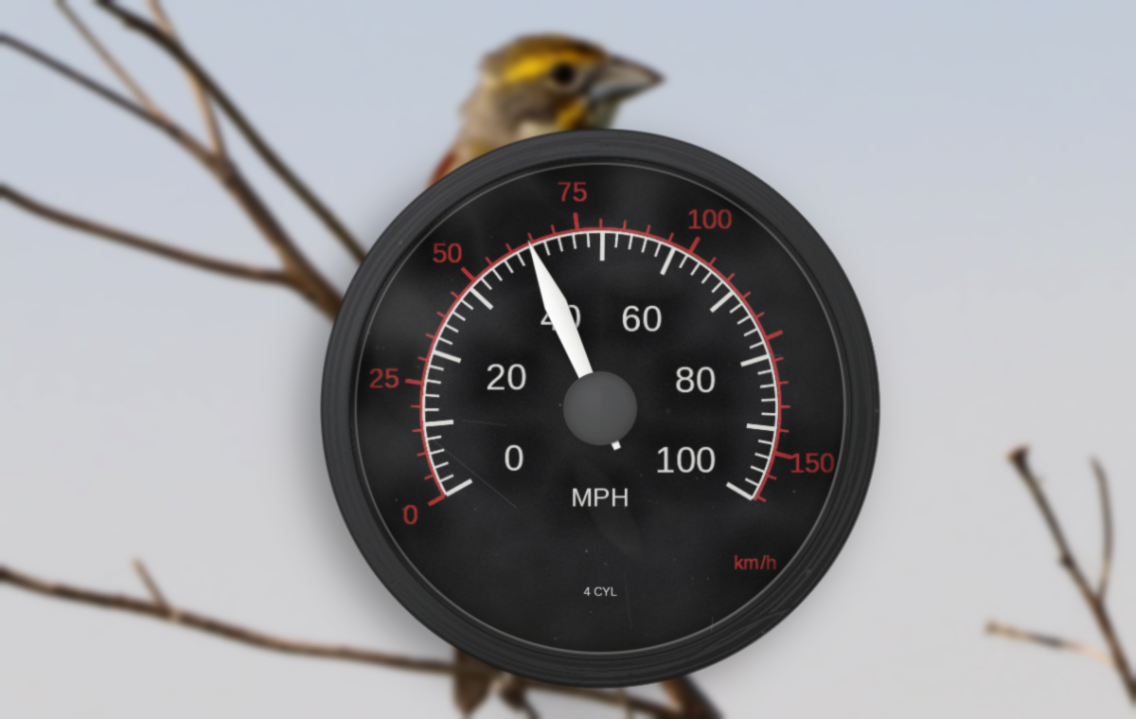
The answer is 40 mph
